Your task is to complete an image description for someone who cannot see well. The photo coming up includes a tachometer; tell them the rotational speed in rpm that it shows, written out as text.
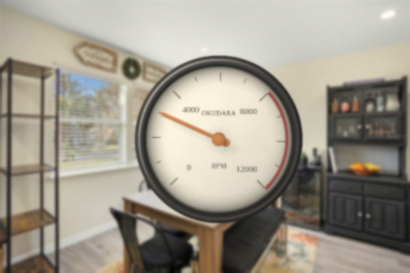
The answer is 3000 rpm
